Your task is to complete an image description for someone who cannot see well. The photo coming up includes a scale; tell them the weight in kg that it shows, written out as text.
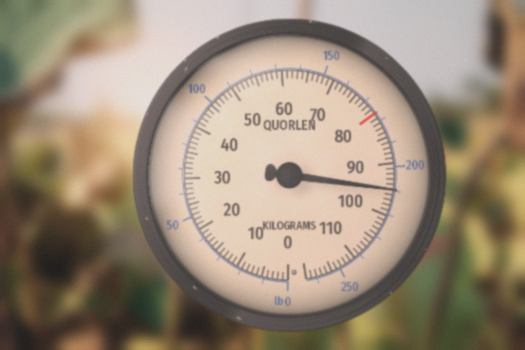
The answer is 95 kg
